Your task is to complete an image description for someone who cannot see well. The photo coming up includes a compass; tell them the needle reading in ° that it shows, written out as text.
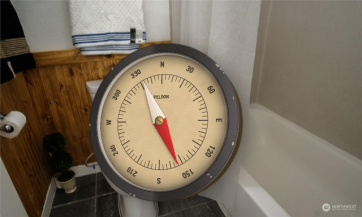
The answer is 155 °
